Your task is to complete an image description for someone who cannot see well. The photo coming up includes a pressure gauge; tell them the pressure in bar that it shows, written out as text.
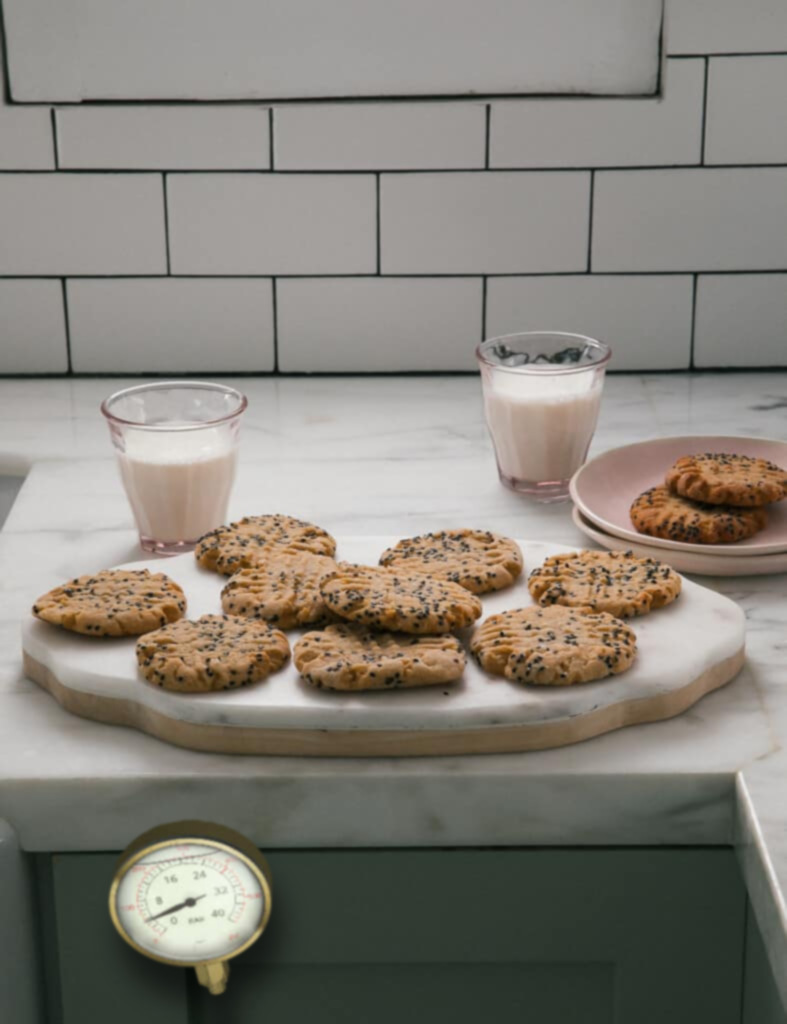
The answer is 4 bar
